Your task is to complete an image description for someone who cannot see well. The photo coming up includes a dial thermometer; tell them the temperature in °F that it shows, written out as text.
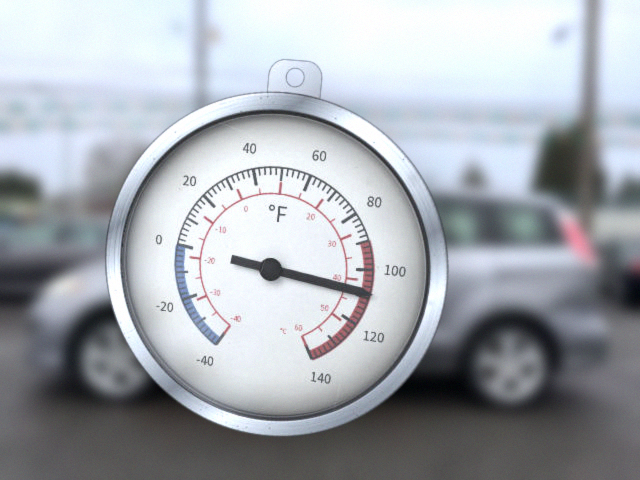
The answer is 108 °F
